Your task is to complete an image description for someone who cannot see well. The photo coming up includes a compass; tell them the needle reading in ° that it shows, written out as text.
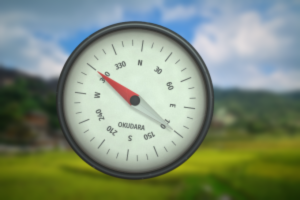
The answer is 300 °
